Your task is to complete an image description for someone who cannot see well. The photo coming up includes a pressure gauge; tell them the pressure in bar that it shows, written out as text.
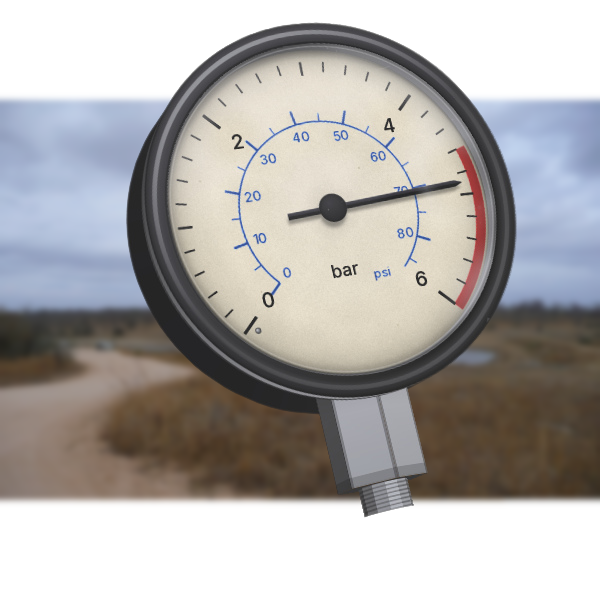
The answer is 4.9 bar
